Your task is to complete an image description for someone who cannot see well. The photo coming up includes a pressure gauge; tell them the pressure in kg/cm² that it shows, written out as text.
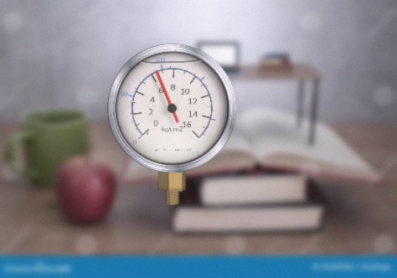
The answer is 6.5 kg/cm²
